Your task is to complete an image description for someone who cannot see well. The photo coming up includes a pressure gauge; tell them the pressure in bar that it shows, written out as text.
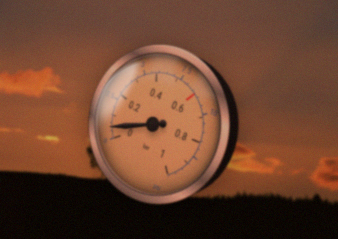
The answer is 0.05 bar
